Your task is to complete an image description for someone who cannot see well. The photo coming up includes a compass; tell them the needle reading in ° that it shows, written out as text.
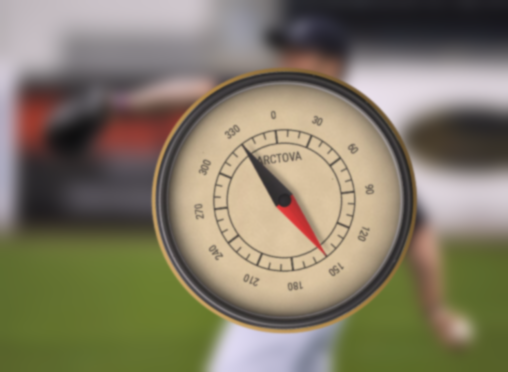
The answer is 150 °
